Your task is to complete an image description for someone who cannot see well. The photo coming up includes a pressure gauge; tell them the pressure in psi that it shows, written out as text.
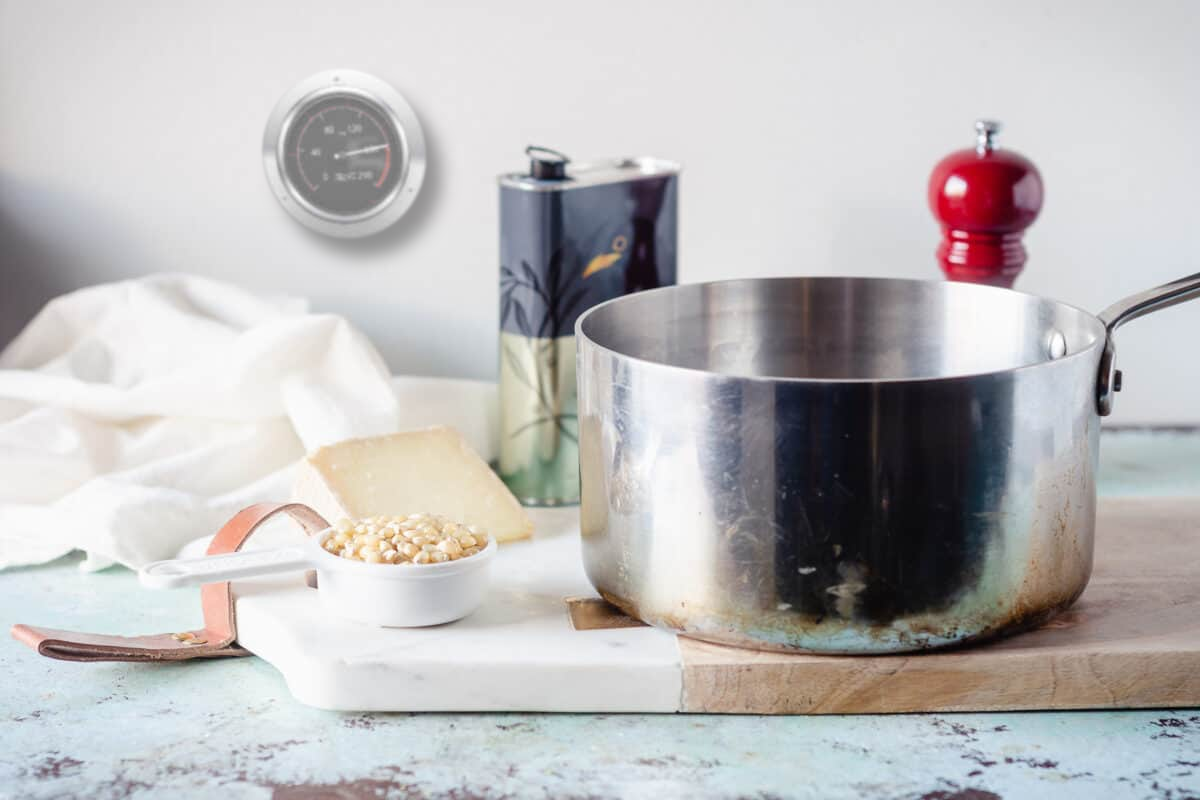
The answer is 160 psi
